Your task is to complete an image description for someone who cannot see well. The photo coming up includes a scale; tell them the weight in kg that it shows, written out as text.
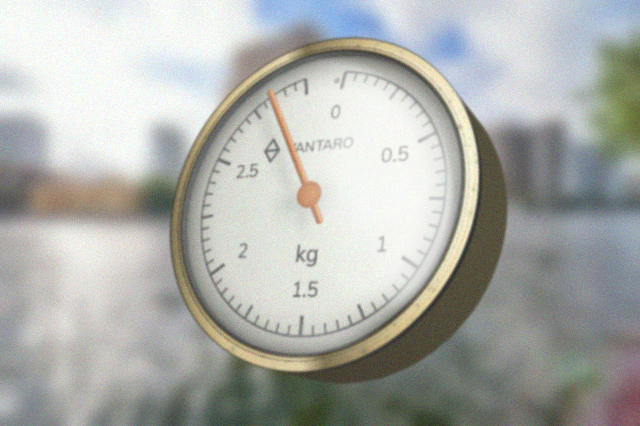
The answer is 2.85 kg
